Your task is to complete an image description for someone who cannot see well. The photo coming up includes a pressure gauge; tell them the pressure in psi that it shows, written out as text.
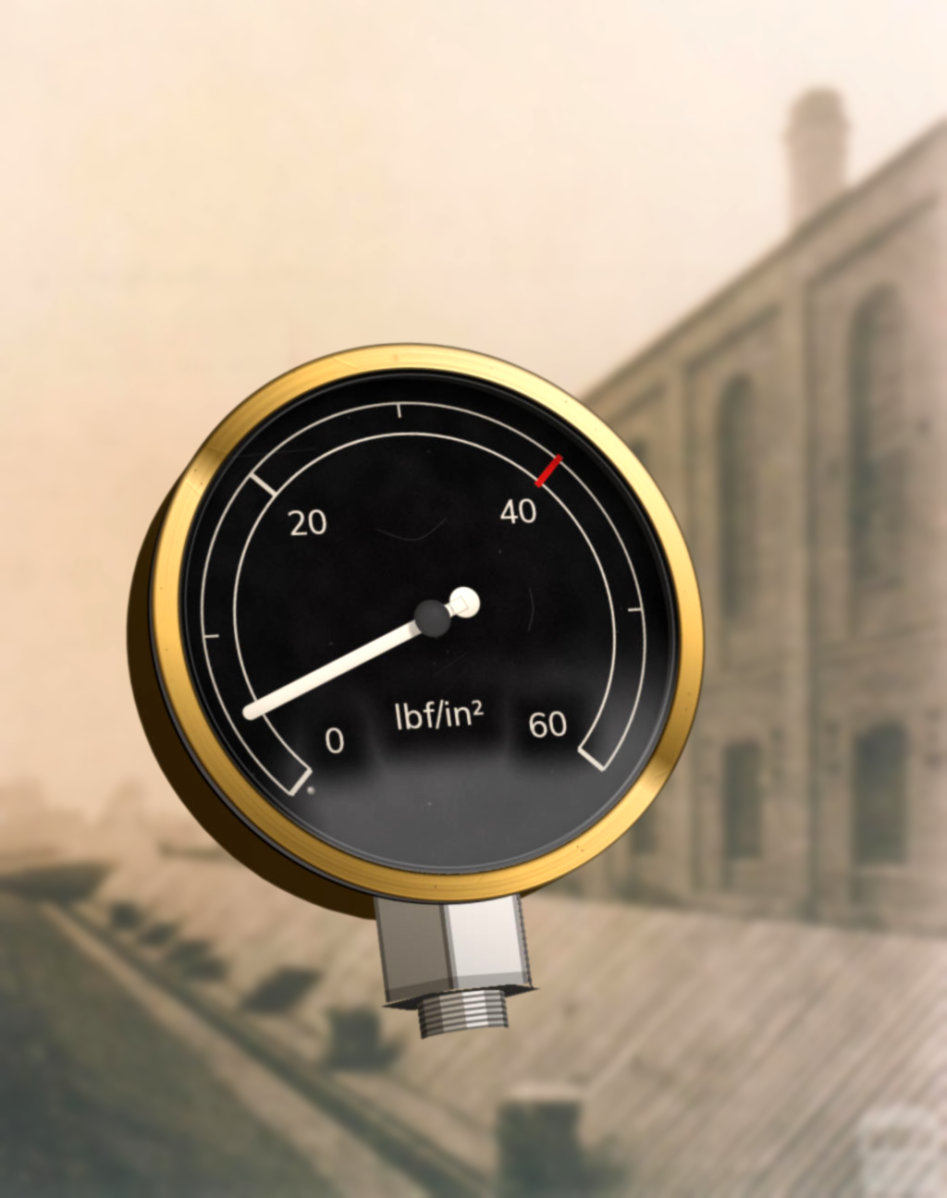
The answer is 5 psi
